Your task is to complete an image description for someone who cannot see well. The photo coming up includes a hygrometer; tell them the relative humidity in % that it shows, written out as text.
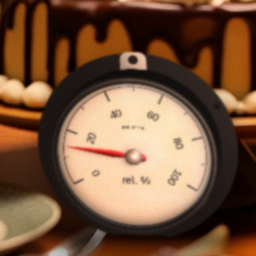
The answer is 15 %
